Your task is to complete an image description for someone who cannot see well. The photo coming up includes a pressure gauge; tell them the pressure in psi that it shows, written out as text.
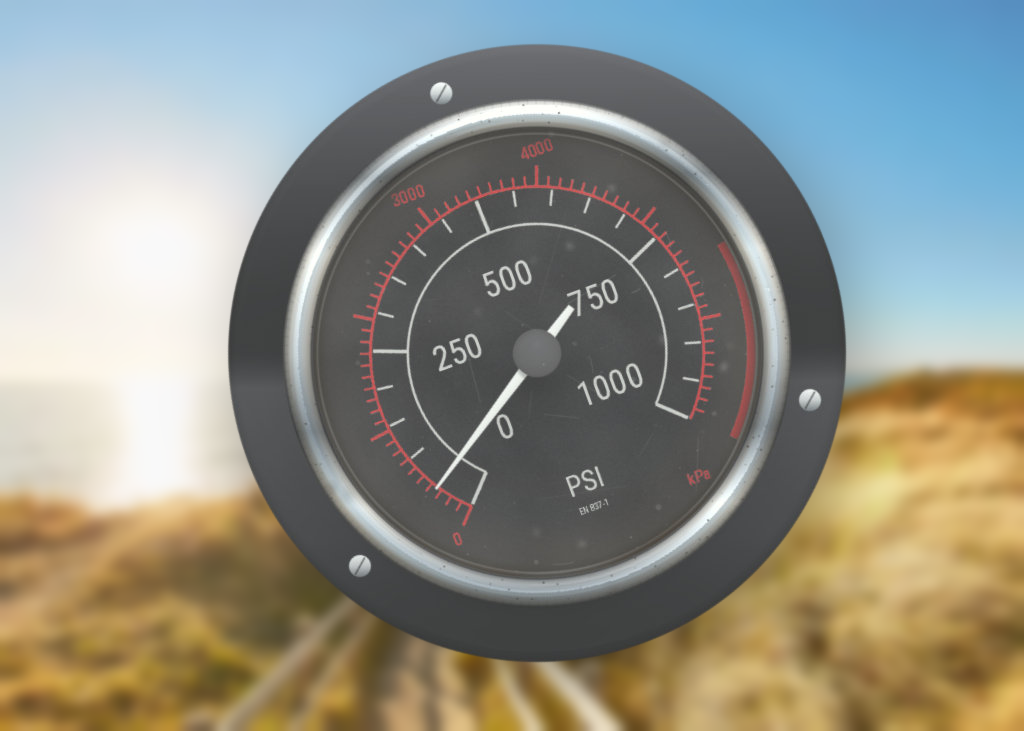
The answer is 50 psi
